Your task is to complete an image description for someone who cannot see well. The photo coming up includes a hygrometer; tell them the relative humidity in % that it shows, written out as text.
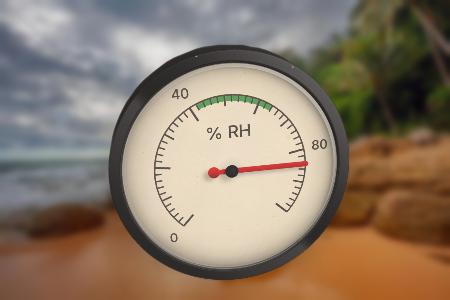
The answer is 84 %
